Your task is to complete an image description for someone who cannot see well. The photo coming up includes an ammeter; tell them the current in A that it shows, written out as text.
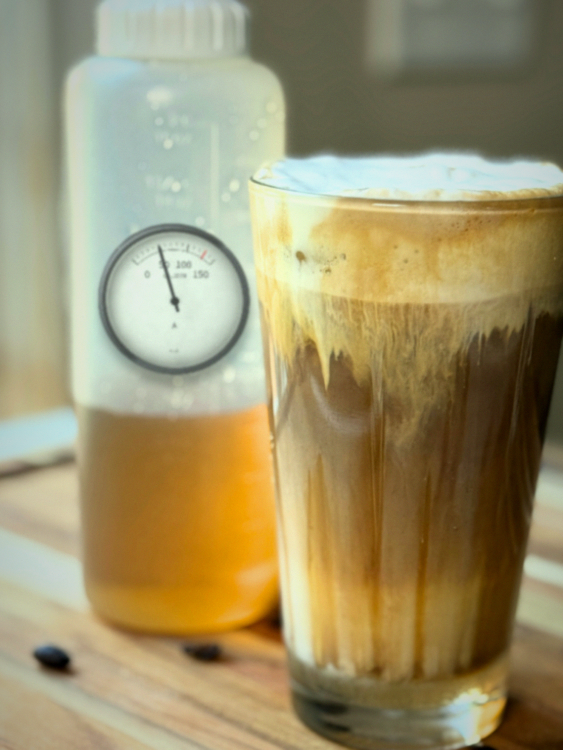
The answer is 50 A
